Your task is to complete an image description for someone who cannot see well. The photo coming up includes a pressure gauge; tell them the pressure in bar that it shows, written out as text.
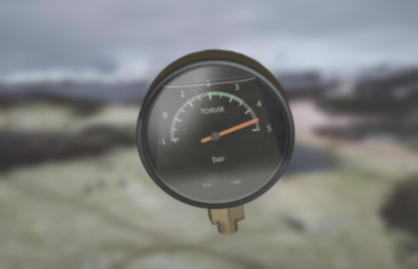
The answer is 4.5 bar
